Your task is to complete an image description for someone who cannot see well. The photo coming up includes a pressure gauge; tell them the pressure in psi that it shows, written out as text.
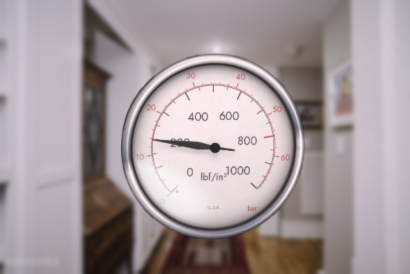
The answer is 200 psi
